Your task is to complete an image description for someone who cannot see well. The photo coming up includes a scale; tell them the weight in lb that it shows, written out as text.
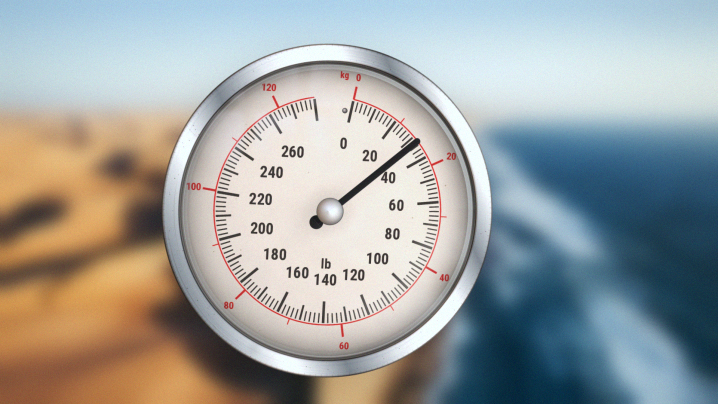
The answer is 32 lb
